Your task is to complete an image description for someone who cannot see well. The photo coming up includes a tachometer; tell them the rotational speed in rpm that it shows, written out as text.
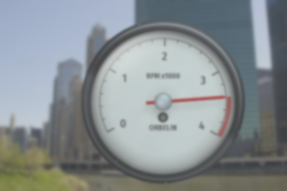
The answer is 3400 rpm
